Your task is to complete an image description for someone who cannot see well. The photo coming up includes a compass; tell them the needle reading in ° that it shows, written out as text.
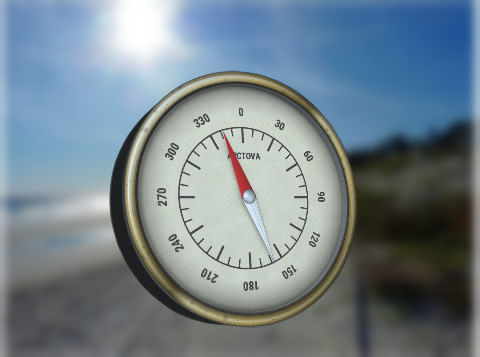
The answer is 340 °
